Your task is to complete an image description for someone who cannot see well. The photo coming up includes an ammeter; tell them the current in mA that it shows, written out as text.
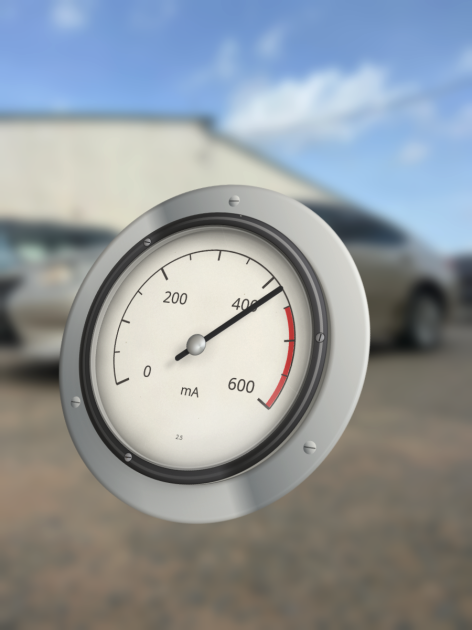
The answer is 425 mA
